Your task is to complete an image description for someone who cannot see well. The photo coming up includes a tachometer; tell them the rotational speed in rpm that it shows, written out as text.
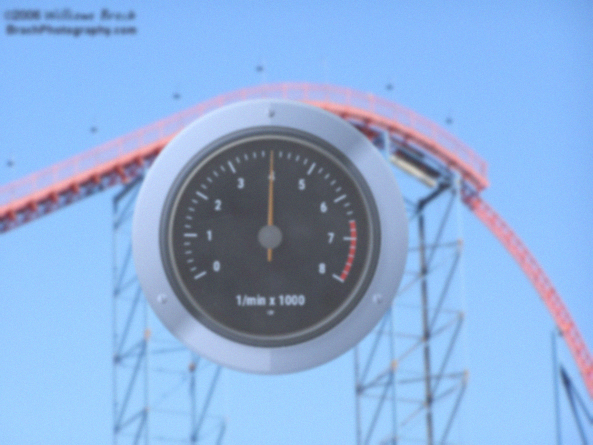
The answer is 4000 rpm
